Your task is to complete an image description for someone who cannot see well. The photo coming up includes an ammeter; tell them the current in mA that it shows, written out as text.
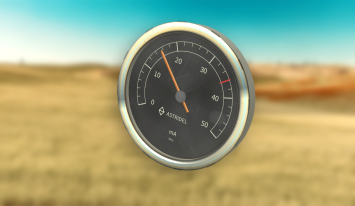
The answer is 16 mA
